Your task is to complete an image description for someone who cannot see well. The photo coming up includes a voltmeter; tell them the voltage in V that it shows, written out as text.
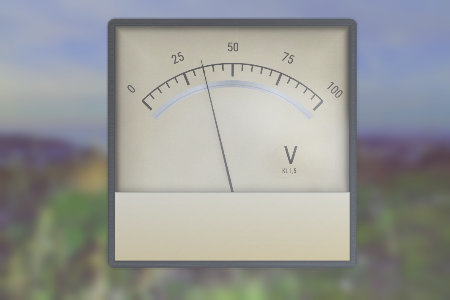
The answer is 35 V
